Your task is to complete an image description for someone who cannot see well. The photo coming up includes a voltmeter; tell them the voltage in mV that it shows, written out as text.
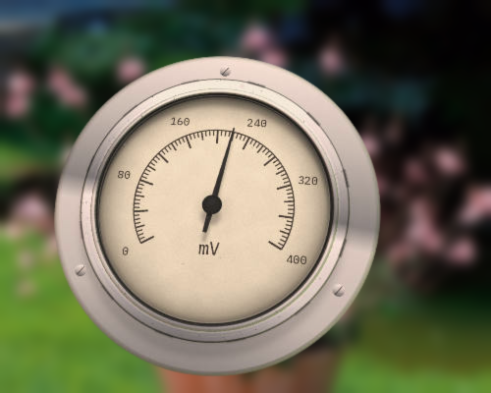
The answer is 220 mV
